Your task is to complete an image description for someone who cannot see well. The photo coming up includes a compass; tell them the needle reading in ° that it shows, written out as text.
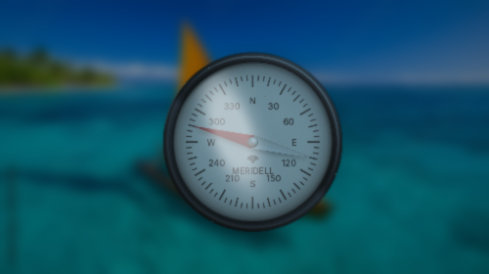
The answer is 285 °
